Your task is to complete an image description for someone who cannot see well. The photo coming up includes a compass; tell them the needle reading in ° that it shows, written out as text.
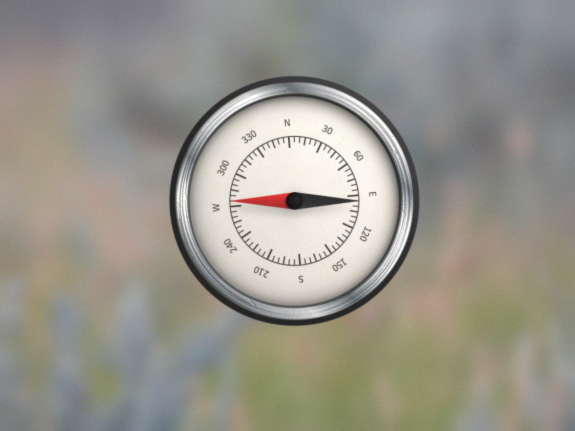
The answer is 275 °
